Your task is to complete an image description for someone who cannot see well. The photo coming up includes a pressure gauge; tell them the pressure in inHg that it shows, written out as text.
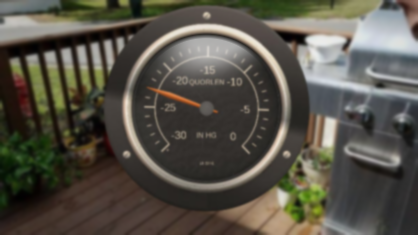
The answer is -23 inHg
